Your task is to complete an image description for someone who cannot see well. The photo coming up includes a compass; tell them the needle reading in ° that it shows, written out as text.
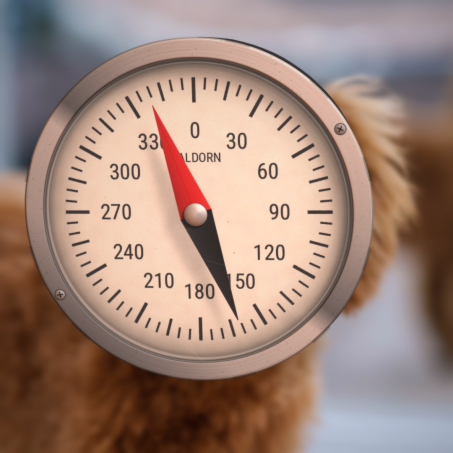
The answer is 340 °
